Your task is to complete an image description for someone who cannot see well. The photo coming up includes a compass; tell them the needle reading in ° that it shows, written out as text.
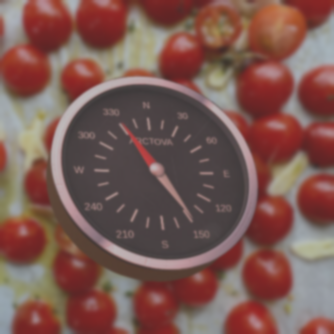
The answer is 330 °
